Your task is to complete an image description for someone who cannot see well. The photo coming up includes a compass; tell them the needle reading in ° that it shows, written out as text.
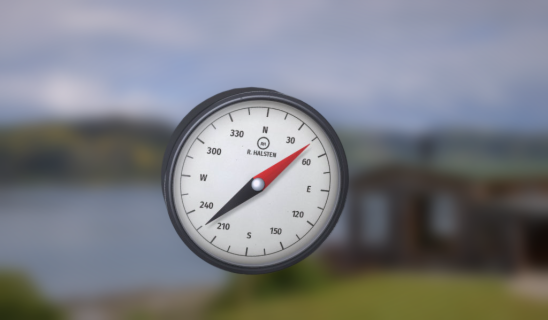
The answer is 45 °
